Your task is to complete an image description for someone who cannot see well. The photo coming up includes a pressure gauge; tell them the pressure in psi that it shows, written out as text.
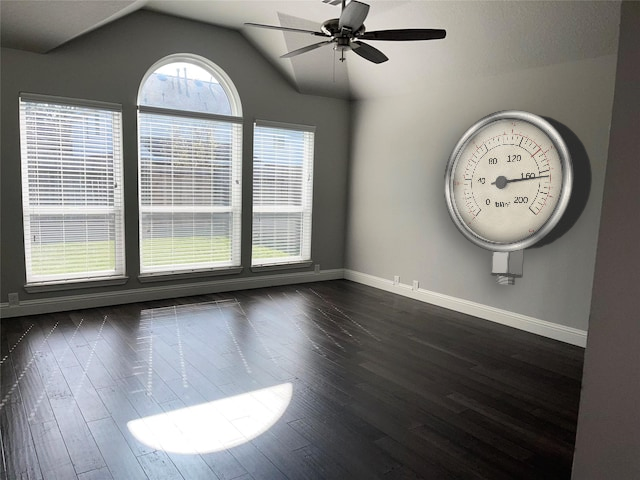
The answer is 165 psi
